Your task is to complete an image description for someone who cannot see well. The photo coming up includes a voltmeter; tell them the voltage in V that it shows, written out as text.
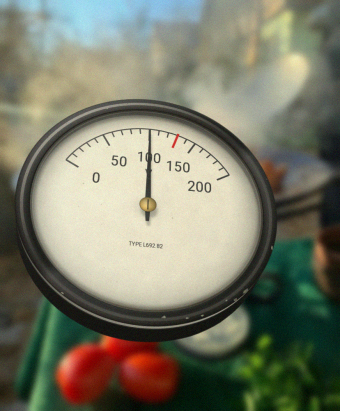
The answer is 100 V
